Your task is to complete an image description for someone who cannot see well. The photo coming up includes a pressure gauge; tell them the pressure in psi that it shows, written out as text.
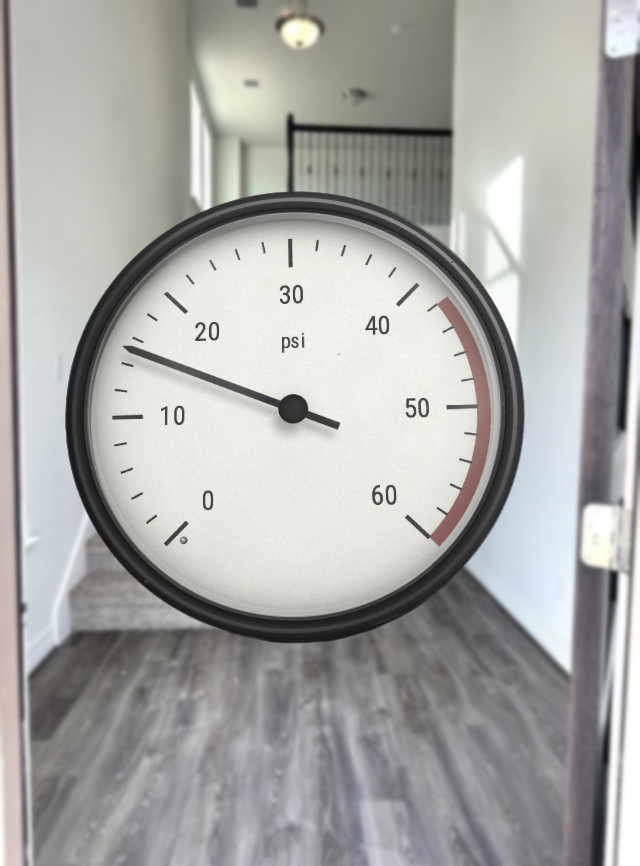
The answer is 15 psi
